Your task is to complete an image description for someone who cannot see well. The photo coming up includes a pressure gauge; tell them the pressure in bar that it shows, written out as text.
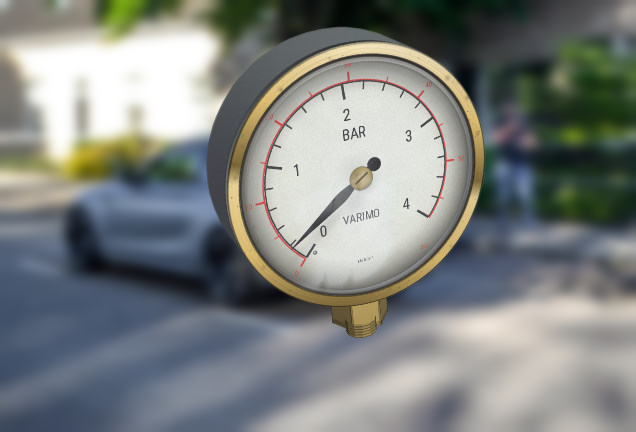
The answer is 0.2 bar
